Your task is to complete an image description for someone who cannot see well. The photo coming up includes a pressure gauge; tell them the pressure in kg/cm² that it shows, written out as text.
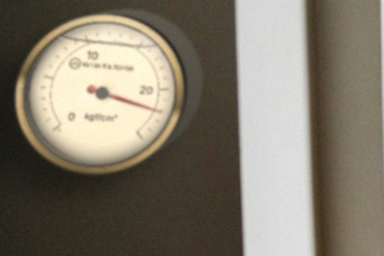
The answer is 22 kg/cm²
